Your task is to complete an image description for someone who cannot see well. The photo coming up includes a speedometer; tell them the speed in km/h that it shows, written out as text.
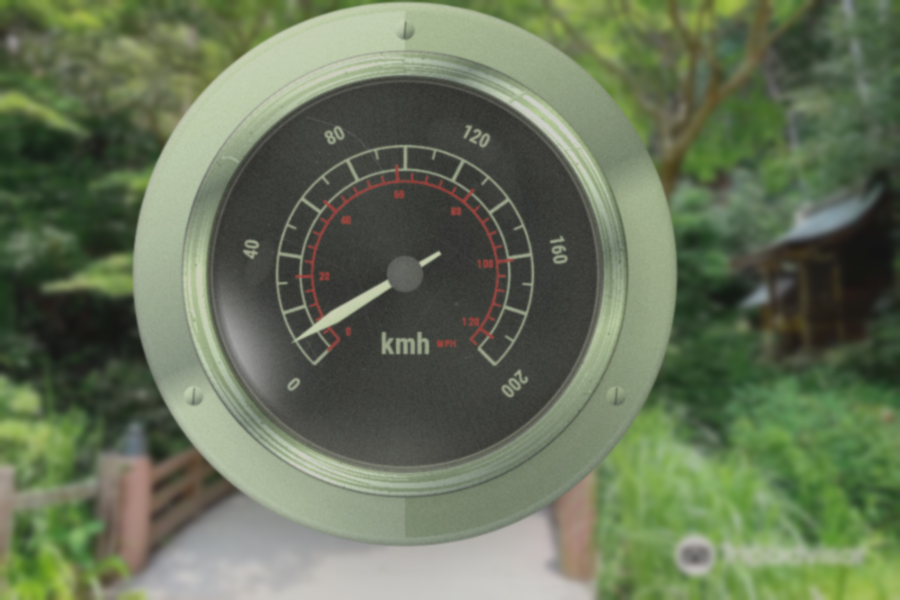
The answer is 10 km/h
